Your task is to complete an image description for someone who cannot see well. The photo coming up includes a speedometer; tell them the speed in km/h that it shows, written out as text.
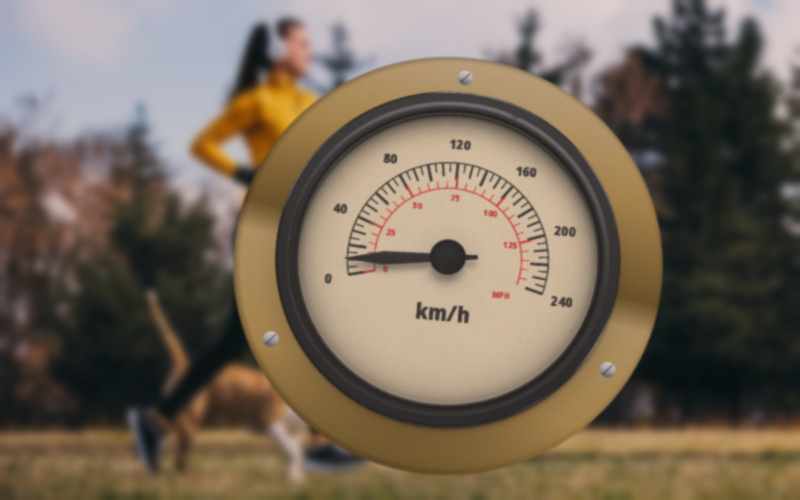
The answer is 10 km/h
